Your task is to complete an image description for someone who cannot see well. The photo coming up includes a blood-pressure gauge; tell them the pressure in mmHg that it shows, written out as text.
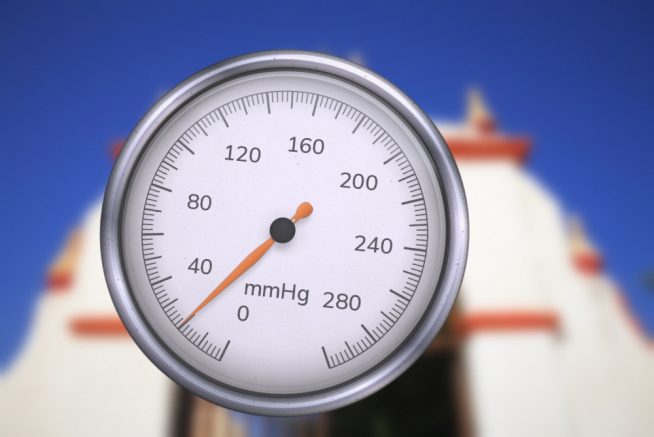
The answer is 20 mmHg
